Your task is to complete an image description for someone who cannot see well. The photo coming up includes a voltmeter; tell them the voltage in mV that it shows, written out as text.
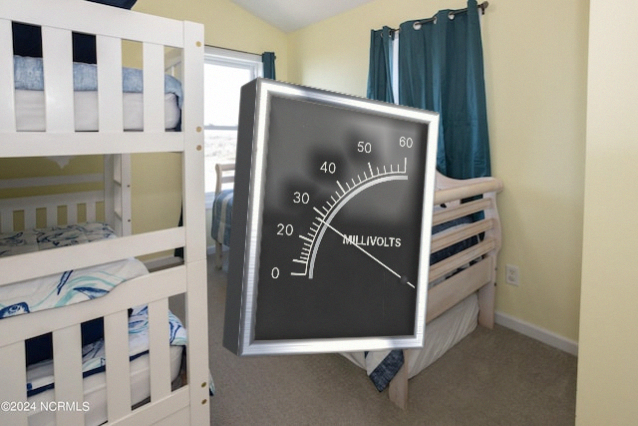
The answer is 28 mV
